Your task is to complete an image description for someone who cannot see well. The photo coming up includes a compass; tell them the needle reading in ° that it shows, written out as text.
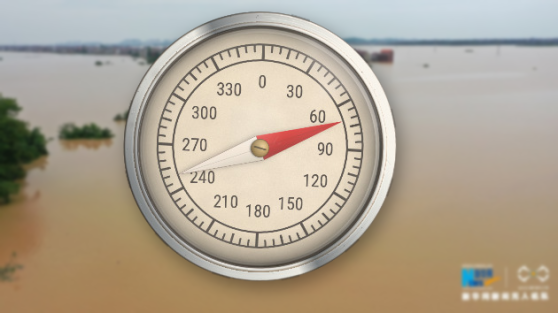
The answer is 70 °
